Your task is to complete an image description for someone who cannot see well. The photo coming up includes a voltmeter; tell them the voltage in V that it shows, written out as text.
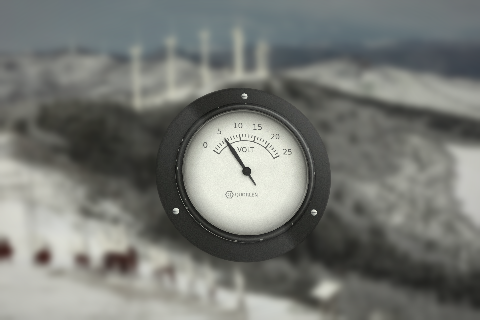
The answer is 5 V
